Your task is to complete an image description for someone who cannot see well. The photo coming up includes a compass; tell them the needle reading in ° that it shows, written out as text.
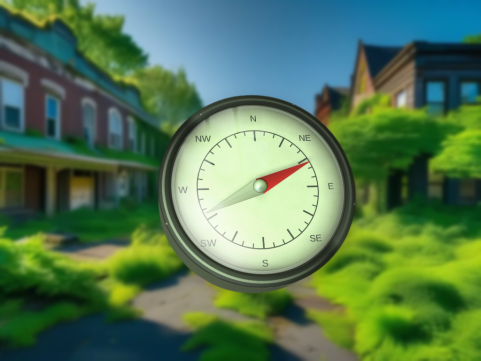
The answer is 65 °
